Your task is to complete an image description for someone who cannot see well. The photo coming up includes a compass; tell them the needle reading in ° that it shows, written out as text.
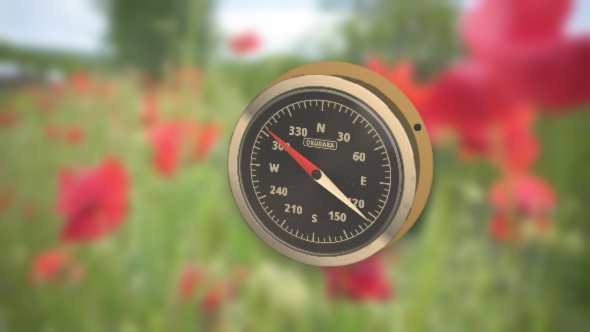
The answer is 305 °
